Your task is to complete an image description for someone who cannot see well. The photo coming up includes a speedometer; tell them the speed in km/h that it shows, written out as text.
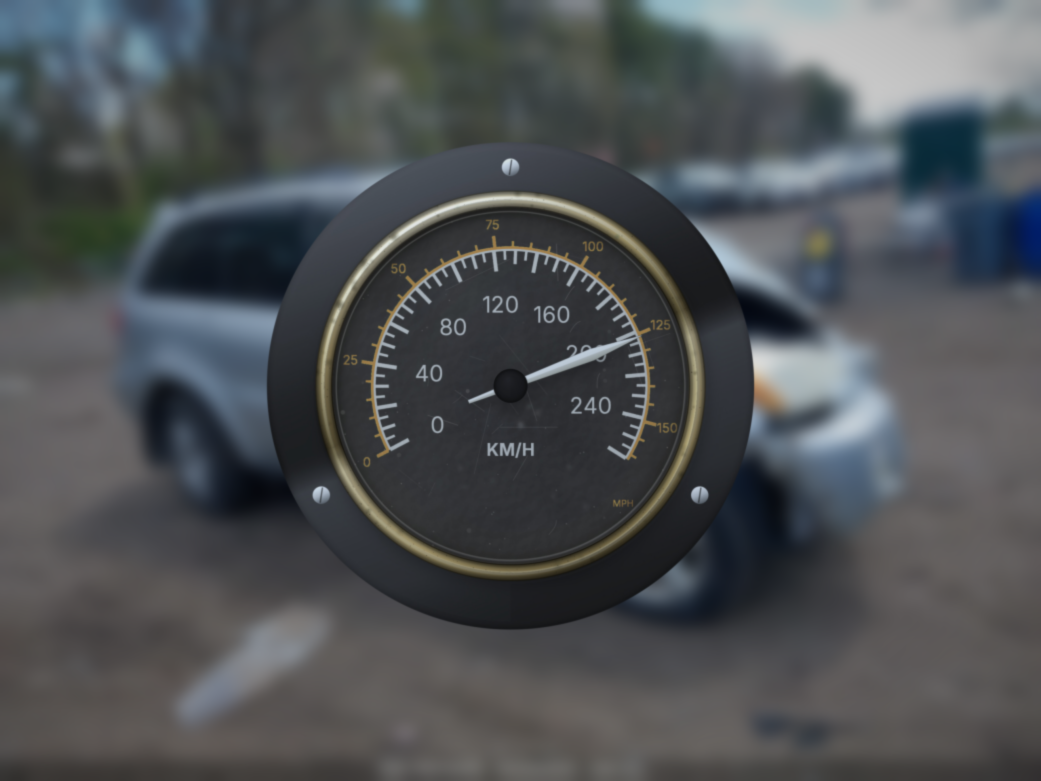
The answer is 202.5 km/h
